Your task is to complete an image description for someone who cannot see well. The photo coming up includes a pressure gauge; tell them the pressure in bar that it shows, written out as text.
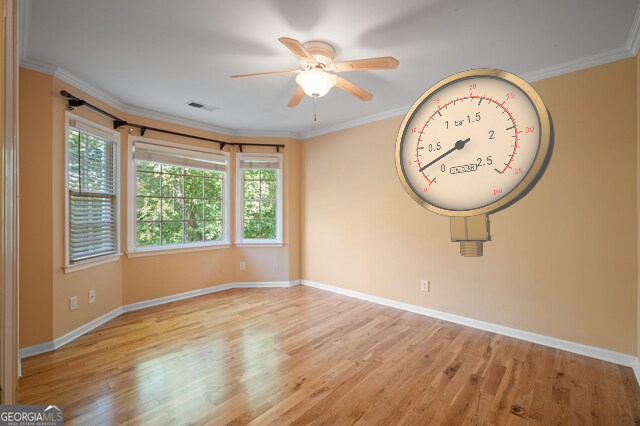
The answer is 0.2 bar
